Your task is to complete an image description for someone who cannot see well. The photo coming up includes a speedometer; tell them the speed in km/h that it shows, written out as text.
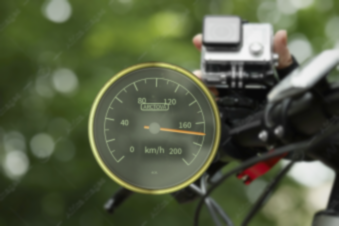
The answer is 170 km/h
